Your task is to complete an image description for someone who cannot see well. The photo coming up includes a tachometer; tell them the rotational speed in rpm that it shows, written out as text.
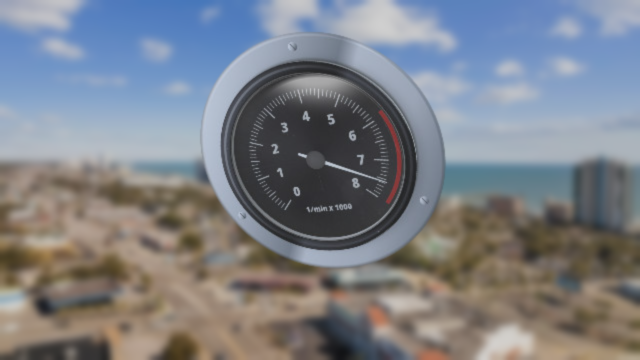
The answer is 7500 rpm
